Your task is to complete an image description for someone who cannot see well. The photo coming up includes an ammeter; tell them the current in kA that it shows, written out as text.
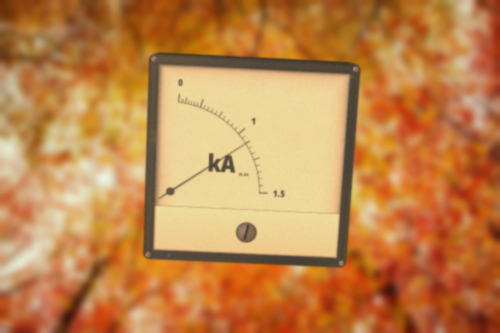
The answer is 1.1 kA
